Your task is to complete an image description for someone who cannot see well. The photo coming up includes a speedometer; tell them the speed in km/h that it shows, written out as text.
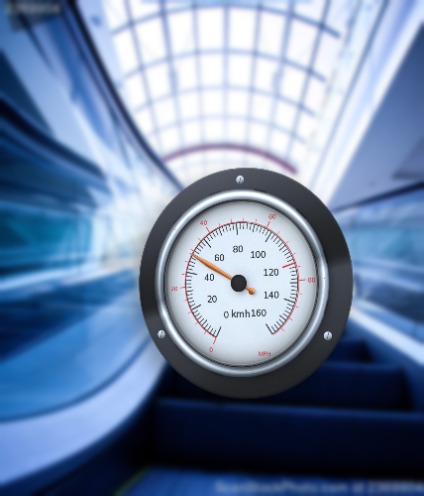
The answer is 50 km/h
